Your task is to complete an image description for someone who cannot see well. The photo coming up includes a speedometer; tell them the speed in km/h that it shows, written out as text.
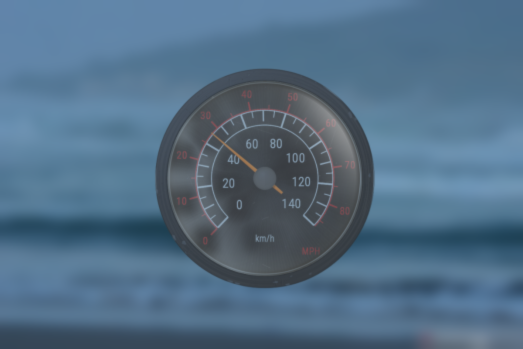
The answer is 45 km/h
